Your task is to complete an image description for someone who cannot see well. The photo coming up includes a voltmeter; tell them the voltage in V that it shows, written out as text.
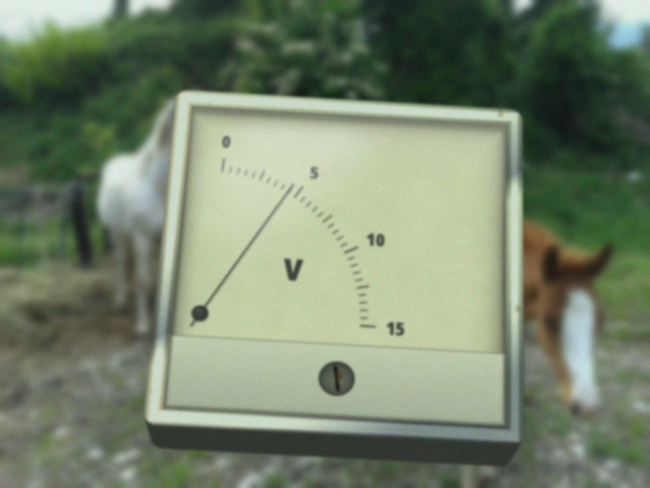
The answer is 4.5 V
